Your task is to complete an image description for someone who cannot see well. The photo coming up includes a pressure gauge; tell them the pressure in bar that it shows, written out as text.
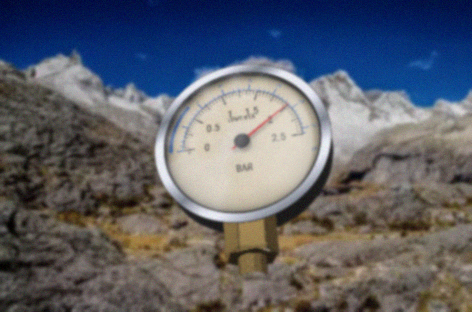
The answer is 2 bar
